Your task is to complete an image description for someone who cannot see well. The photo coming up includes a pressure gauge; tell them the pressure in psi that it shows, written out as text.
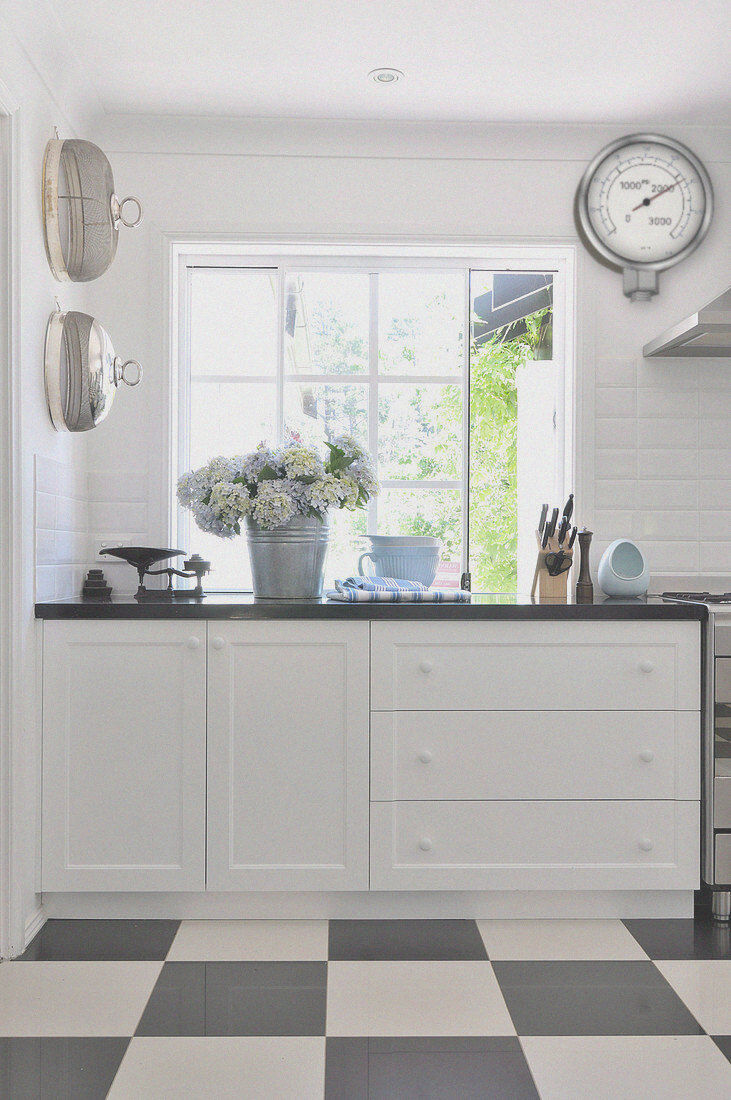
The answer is 2100 psi
